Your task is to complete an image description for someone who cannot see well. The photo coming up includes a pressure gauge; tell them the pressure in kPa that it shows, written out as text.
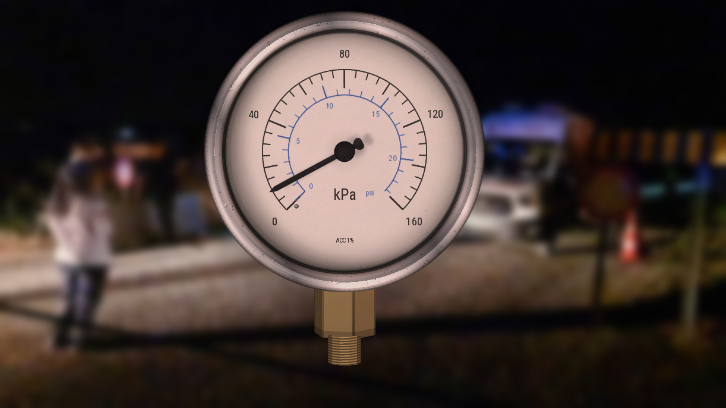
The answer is 10 kPa
